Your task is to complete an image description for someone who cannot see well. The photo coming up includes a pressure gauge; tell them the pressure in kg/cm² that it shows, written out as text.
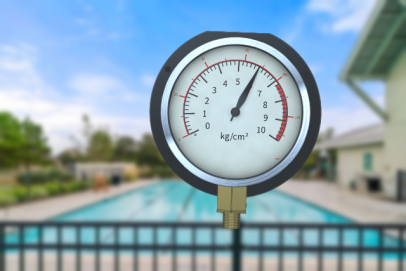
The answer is 6 kg/cm²
